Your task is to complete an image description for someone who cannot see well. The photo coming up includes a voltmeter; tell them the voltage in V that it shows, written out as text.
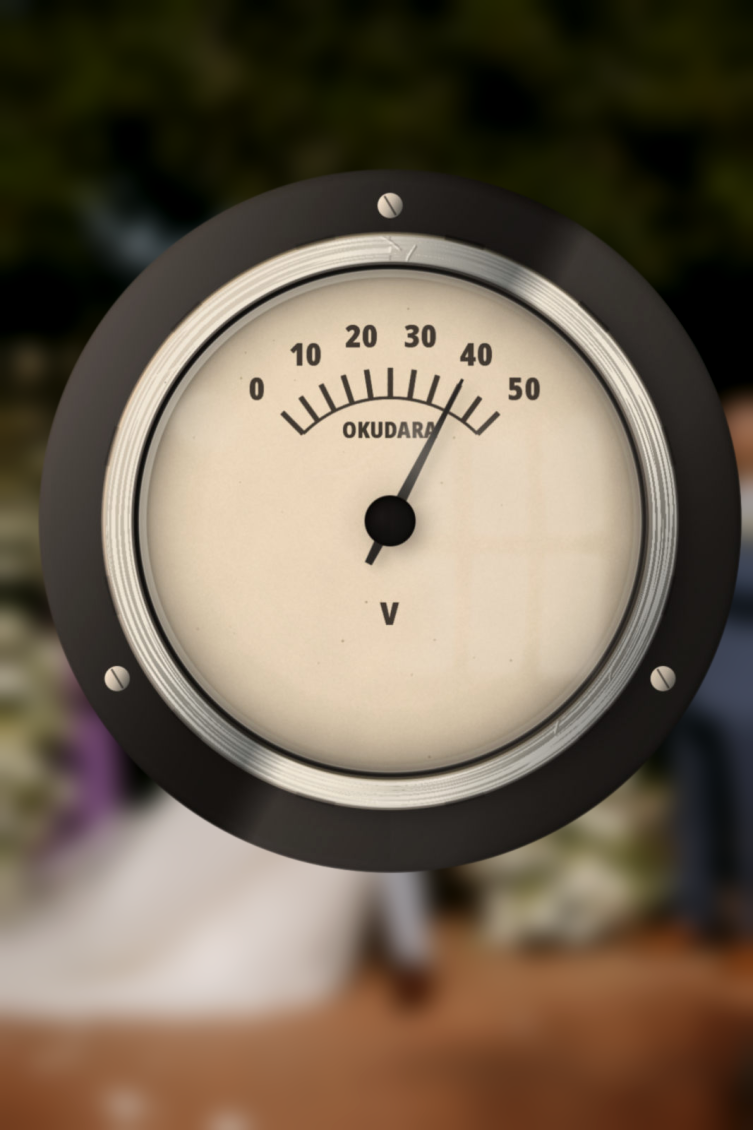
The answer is 40 V
